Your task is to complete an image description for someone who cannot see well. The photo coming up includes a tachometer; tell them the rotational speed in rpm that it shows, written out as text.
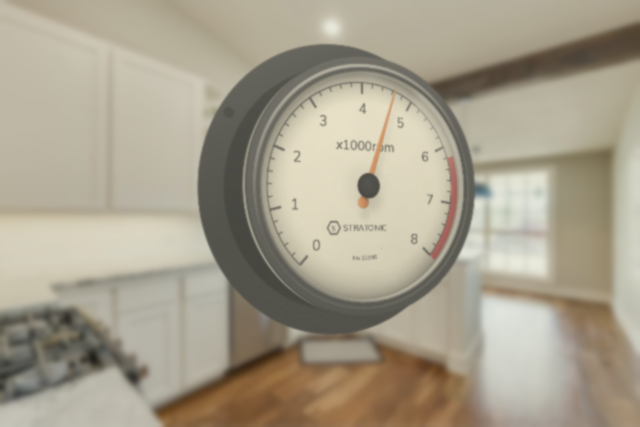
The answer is 4600 rpm
